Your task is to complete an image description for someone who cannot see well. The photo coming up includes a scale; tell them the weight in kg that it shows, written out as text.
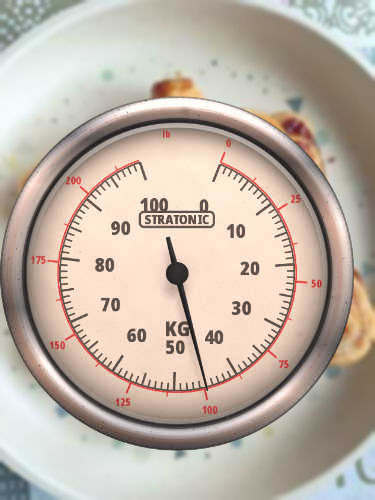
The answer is 45 kg
